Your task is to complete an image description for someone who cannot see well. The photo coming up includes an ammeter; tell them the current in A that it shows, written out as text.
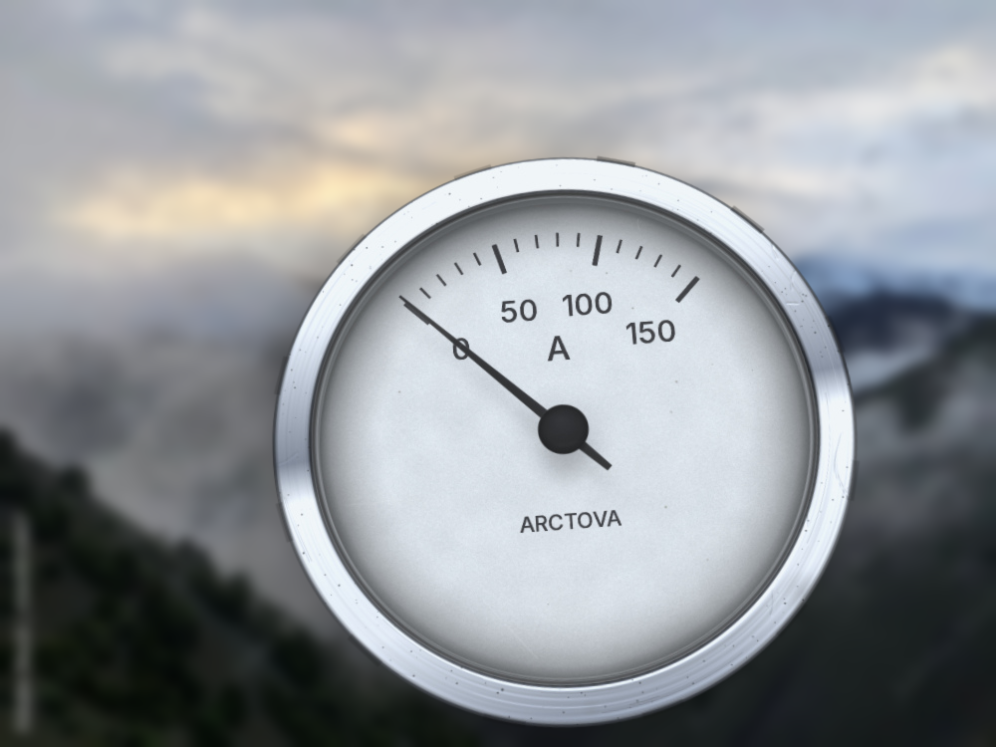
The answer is 0 A
